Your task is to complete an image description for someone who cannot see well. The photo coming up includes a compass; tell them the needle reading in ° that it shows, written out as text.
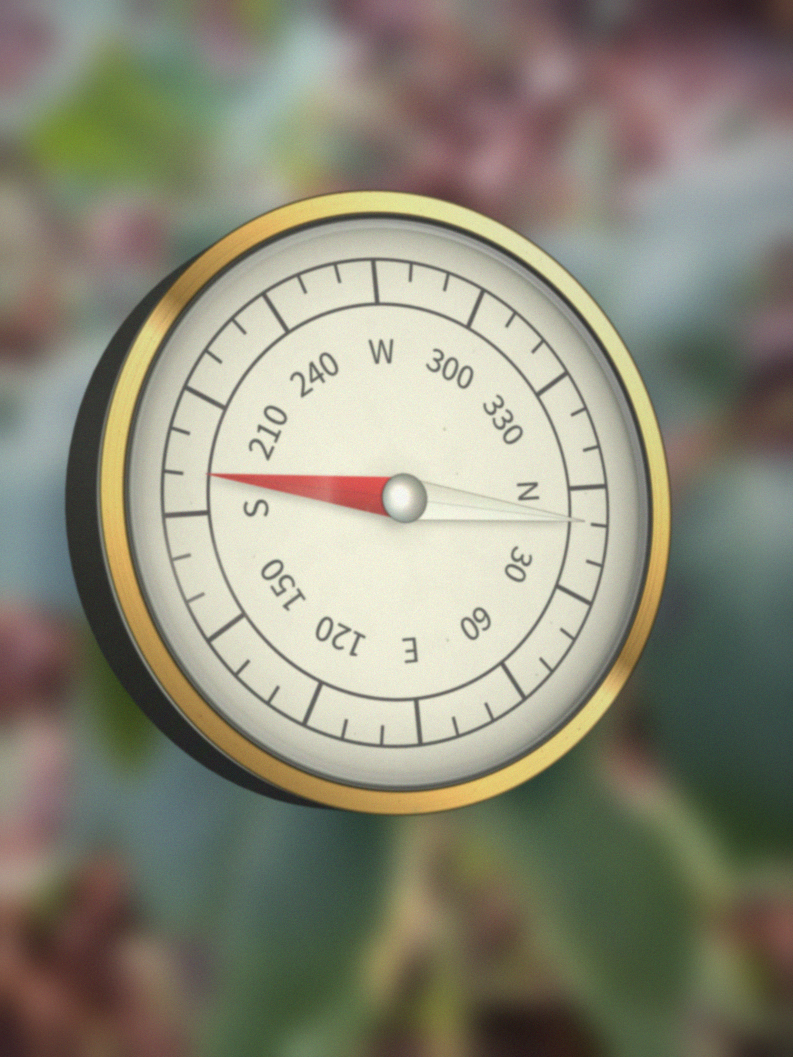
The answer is 190 °
